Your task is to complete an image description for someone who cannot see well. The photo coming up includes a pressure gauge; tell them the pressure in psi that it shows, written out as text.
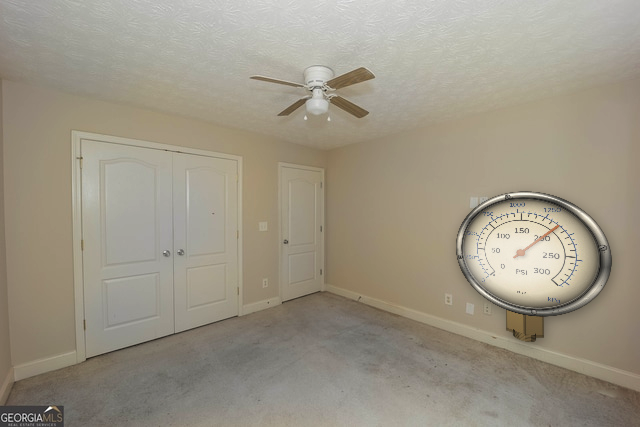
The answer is 200 psi
